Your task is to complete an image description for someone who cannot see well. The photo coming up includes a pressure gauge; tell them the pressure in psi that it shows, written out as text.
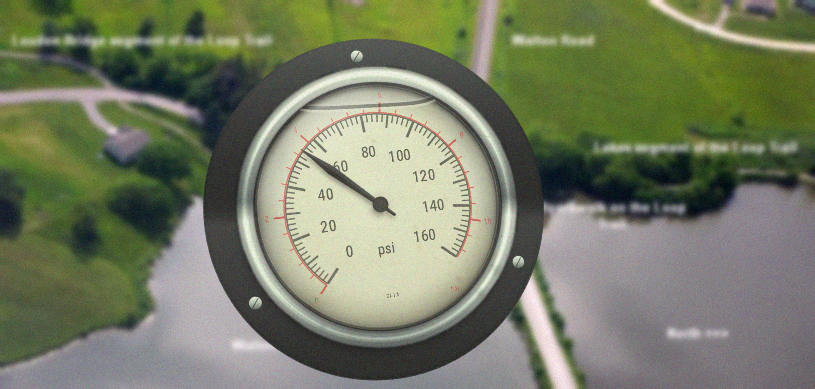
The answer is 54 psi
